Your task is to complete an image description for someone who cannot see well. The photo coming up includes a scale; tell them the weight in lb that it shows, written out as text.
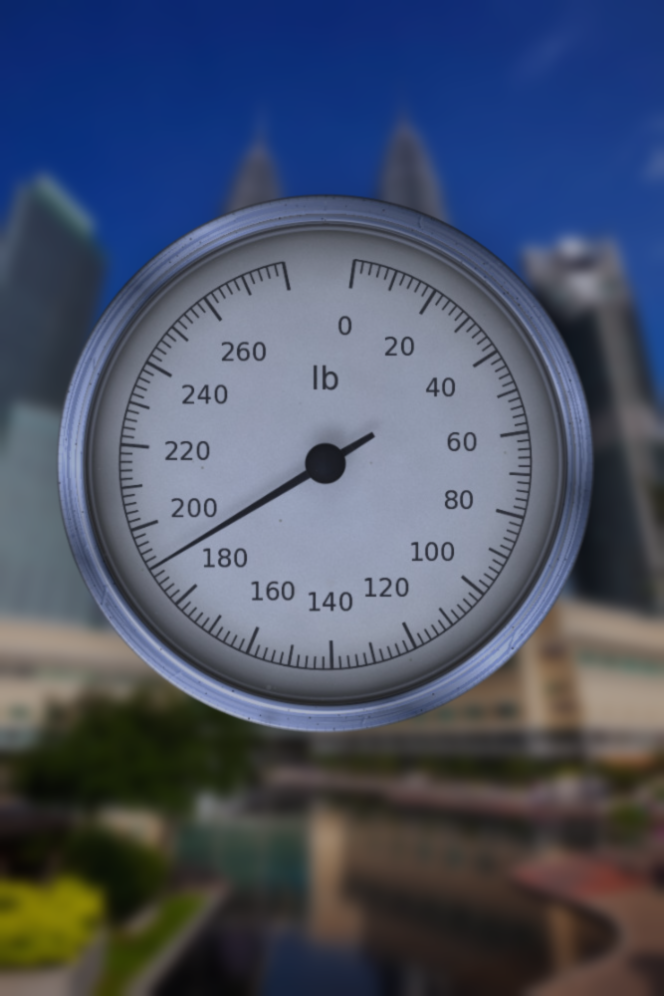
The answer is 190 lb
